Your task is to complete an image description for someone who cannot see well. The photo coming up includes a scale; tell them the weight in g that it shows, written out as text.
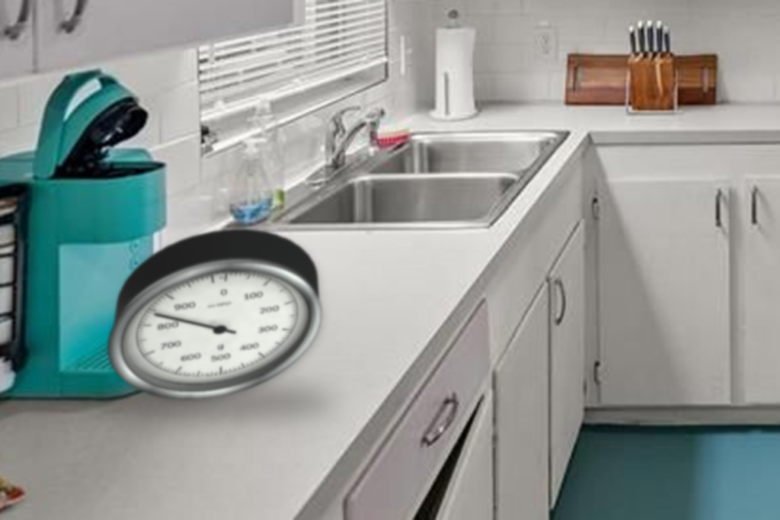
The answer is 850 g
